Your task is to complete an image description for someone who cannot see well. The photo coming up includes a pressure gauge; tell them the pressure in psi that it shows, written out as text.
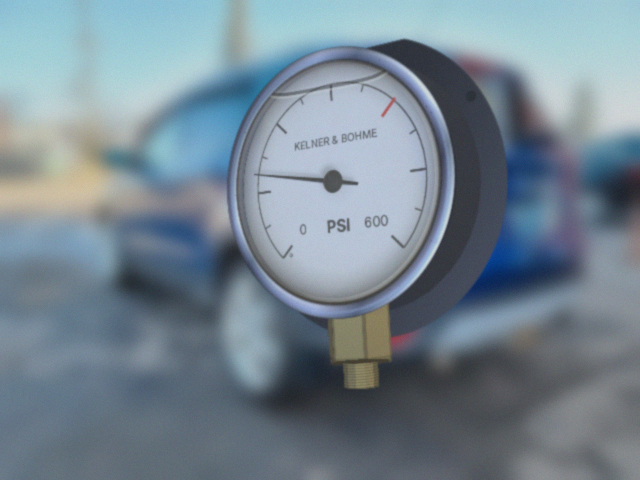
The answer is 125 psi
